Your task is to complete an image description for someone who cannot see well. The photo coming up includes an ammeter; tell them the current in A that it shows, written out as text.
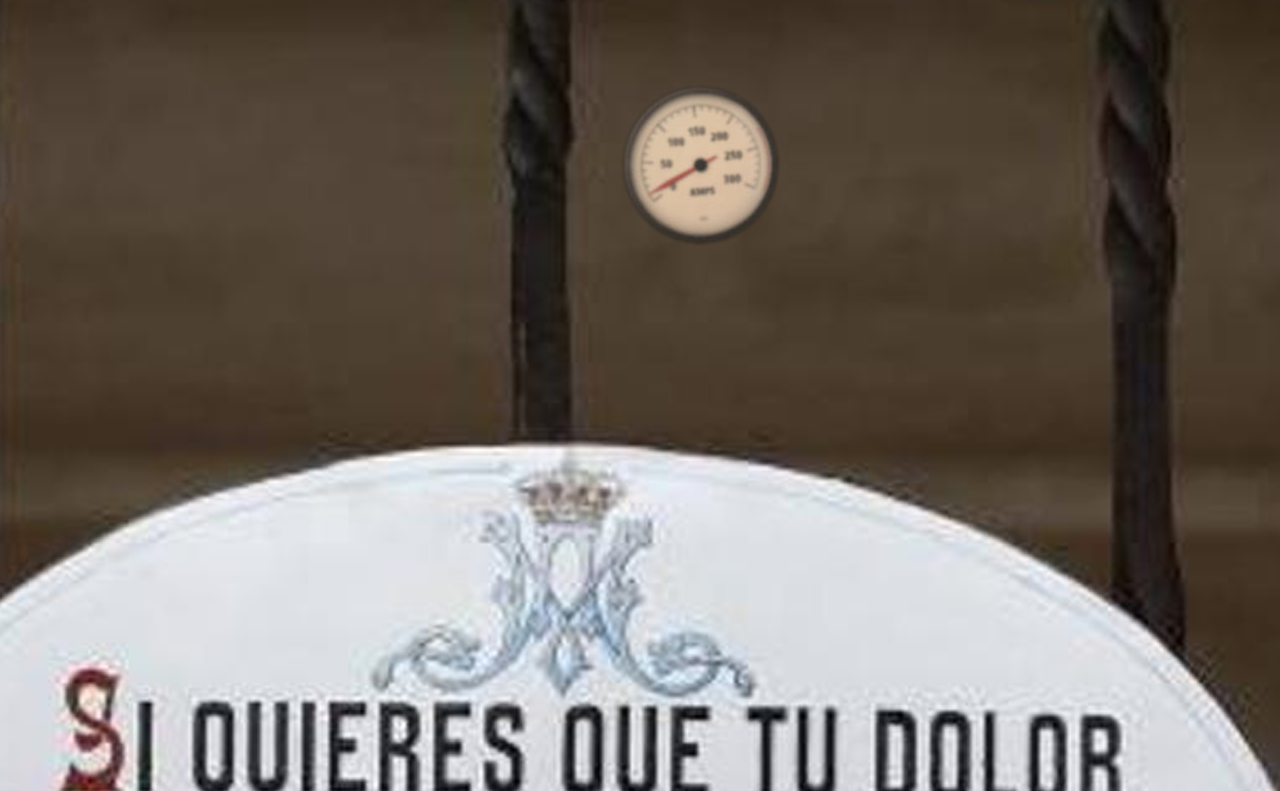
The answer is 10 A
